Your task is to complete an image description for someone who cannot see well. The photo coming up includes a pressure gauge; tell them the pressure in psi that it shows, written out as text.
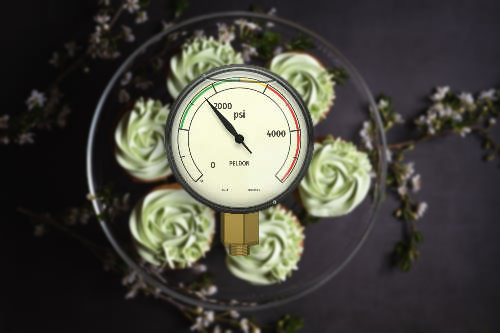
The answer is 1750 psi
